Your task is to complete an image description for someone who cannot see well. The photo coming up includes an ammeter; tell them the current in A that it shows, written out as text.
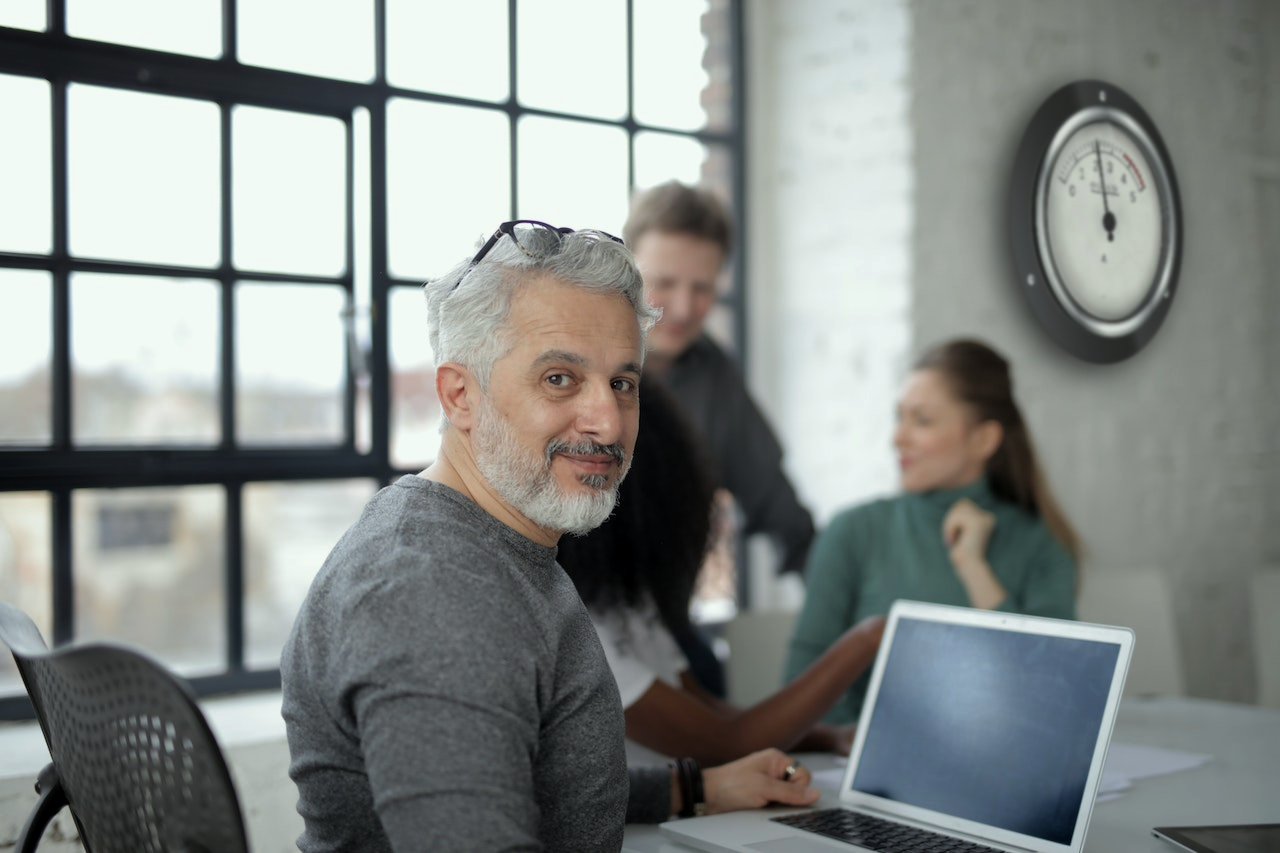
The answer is 2 A
